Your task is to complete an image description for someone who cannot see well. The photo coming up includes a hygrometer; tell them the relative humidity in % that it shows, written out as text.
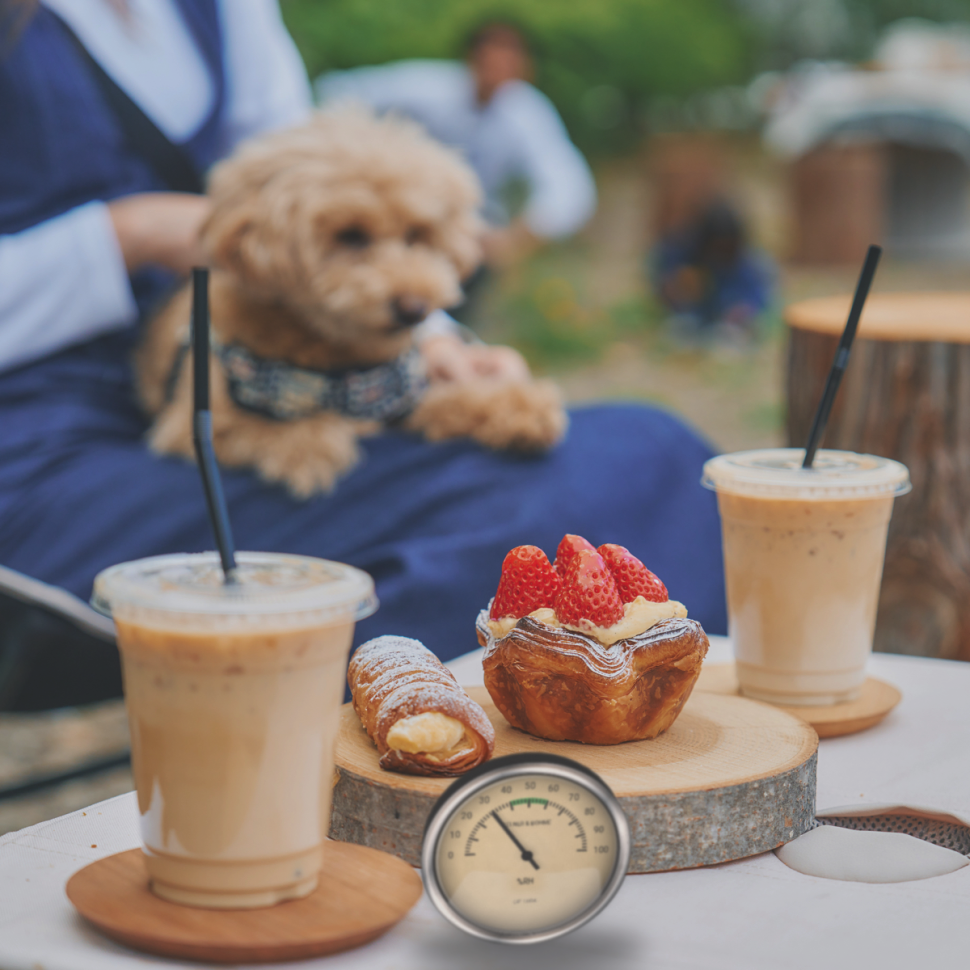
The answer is 30 %
